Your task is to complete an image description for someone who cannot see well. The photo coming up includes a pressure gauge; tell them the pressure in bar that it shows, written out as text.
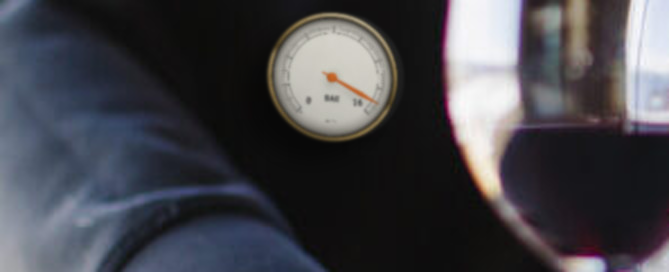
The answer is 15 bar
